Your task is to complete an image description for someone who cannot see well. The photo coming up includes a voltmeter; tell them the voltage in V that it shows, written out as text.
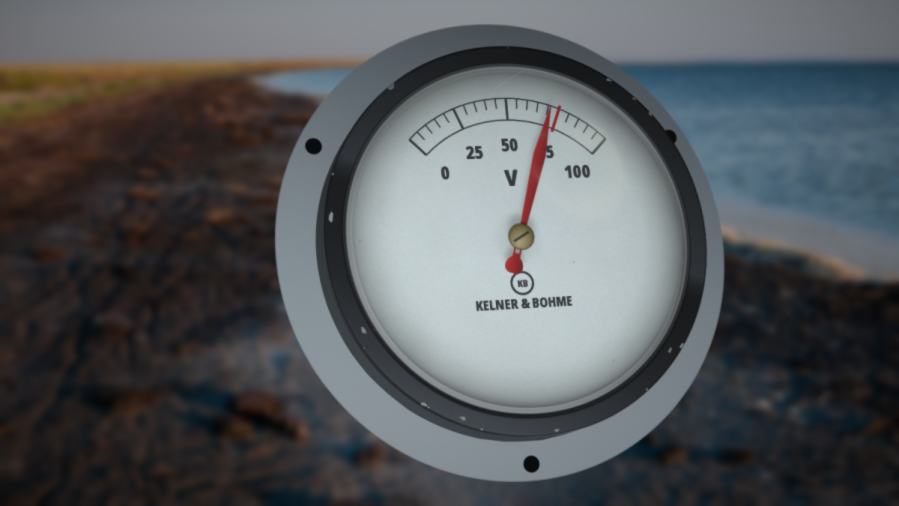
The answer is 70 V
